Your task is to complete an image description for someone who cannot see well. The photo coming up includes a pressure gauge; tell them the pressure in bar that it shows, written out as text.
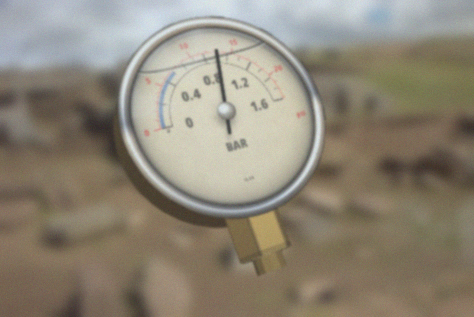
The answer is 0.9 bar
